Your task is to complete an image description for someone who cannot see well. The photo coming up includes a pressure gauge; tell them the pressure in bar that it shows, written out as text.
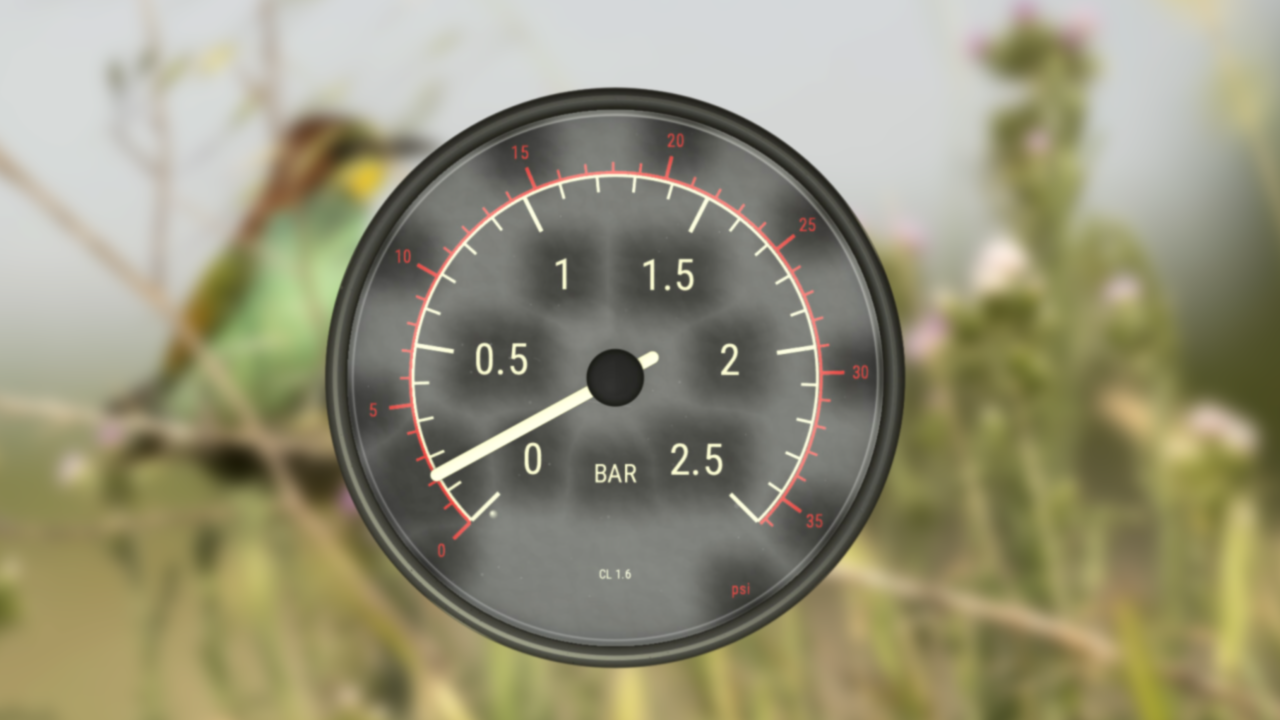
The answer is 0.15 bar
